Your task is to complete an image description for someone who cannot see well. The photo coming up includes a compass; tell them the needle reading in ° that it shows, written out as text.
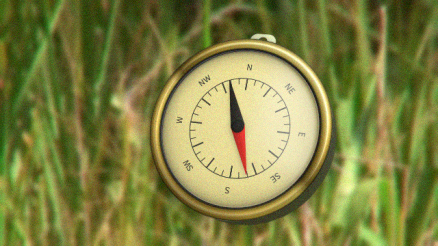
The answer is 160 °
